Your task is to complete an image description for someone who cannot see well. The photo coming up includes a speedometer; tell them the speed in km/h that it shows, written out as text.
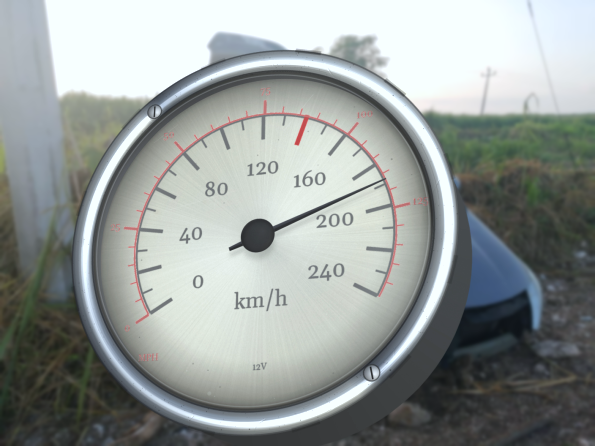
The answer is 190 km/h
